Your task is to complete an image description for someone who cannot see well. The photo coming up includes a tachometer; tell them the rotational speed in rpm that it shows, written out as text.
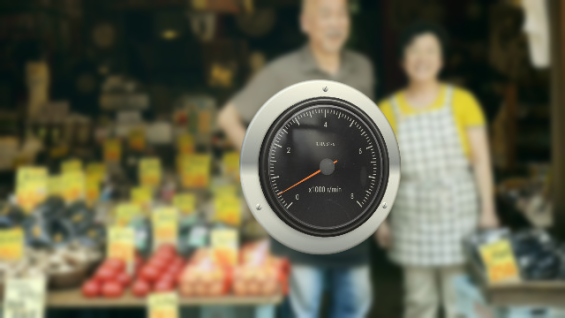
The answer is 500 rpm
